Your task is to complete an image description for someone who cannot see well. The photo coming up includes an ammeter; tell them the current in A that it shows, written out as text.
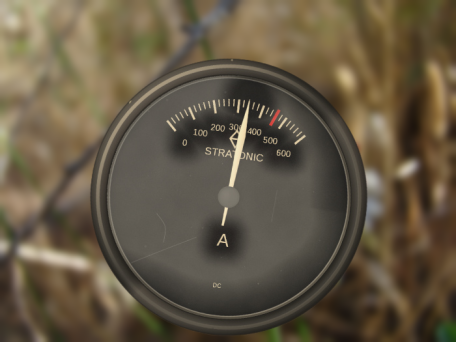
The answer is 340 A
